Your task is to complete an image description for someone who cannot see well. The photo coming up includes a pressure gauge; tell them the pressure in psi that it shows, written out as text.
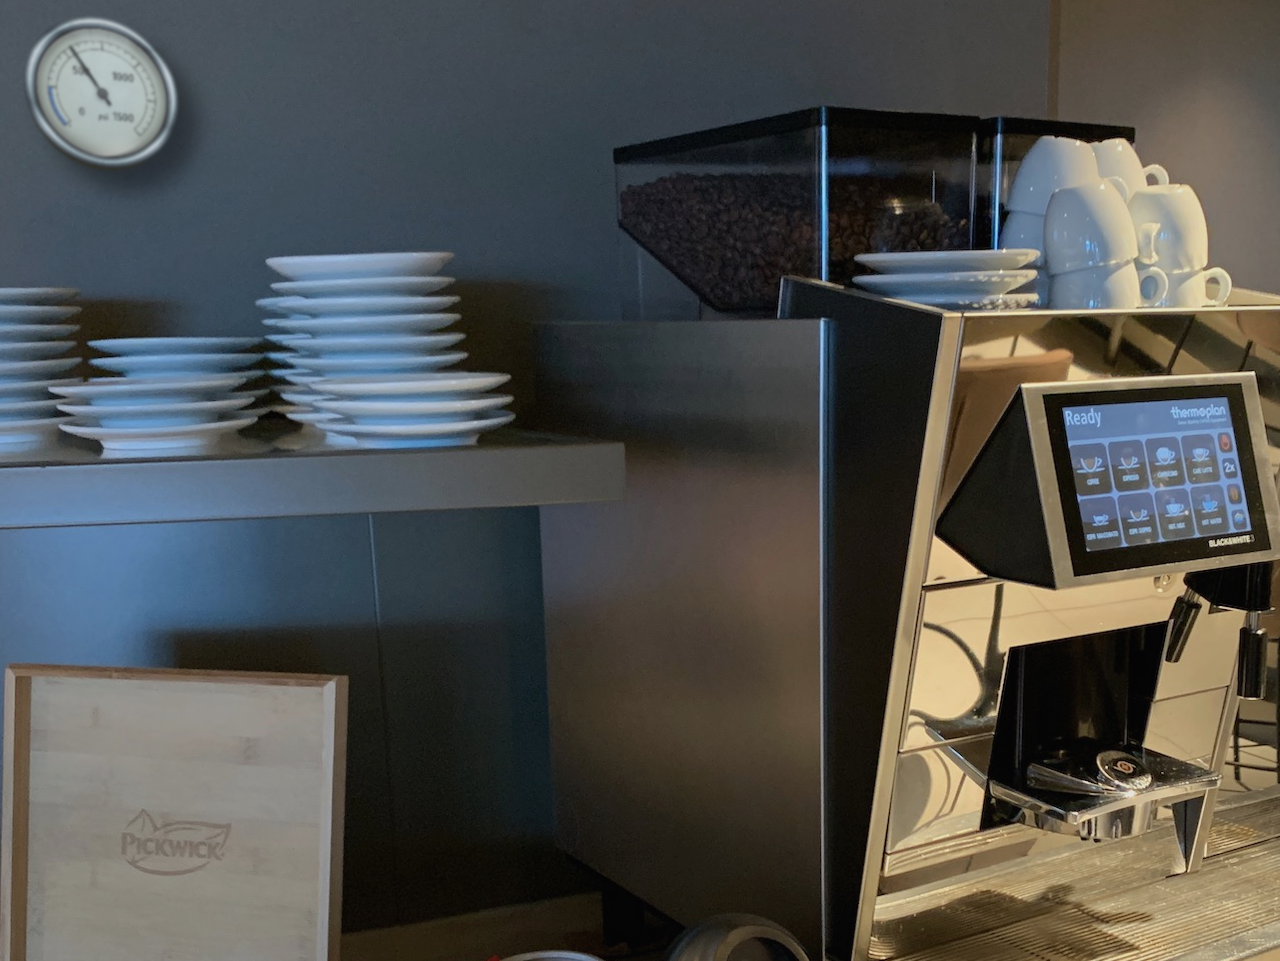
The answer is 550 psi
